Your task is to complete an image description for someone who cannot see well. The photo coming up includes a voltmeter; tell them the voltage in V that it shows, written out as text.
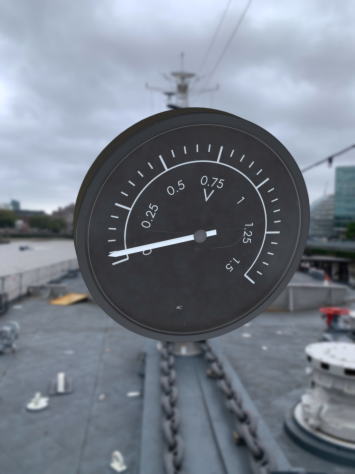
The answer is 0.05 V
